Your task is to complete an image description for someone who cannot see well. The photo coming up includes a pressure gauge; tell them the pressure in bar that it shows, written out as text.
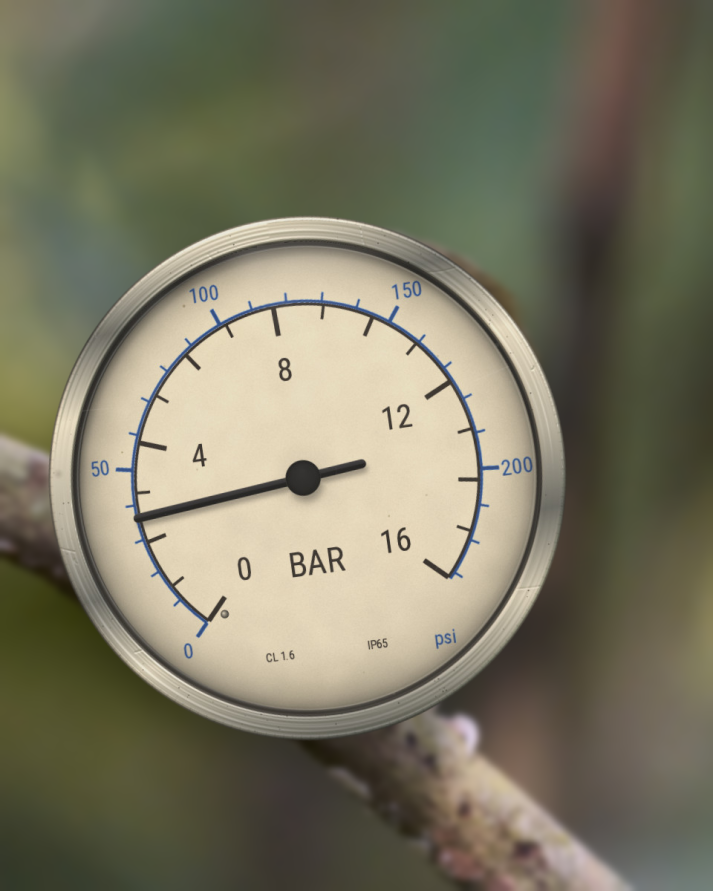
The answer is 2.5 bar
